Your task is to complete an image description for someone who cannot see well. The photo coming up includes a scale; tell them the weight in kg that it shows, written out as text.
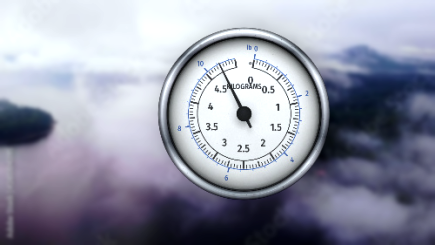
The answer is 4.75 kg
